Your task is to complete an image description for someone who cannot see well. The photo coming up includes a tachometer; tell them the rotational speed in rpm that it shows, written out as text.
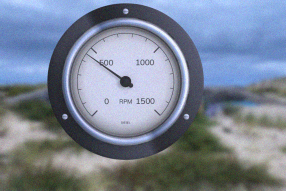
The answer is 450 rpm
